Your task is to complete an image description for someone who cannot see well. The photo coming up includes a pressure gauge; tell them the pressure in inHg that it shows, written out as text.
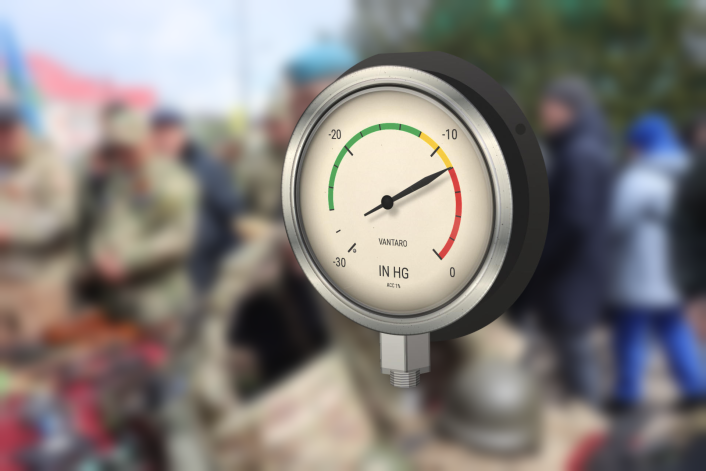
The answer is -8 inHg
